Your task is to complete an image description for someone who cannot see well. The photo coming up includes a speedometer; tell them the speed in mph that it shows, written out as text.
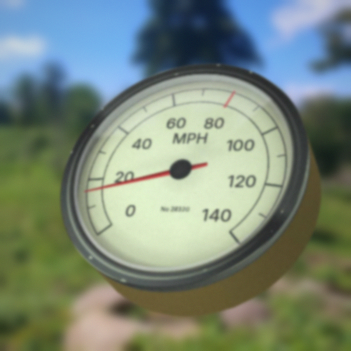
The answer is 15 mph
